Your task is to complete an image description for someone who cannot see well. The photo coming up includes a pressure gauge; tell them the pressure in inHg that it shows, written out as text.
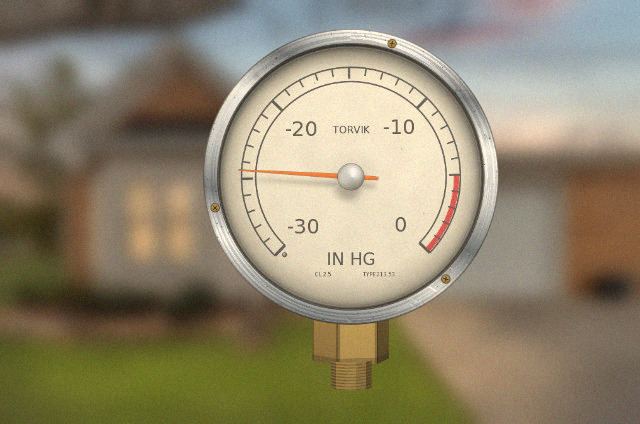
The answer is -24.5 inHg
